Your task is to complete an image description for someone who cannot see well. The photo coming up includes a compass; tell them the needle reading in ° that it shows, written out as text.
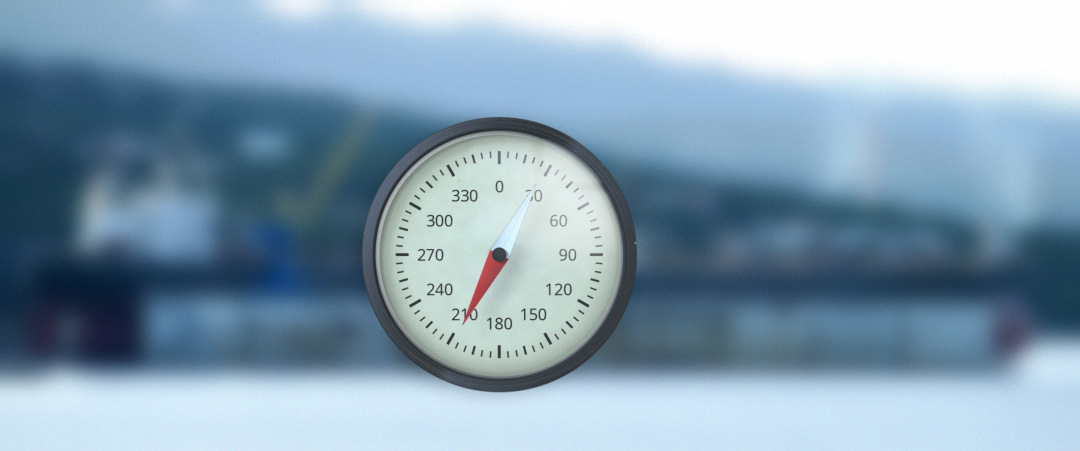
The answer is 207.5 °
